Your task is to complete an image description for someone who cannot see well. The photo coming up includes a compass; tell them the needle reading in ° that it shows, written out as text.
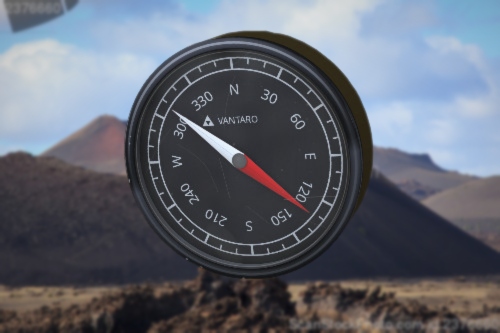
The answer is 130 °
